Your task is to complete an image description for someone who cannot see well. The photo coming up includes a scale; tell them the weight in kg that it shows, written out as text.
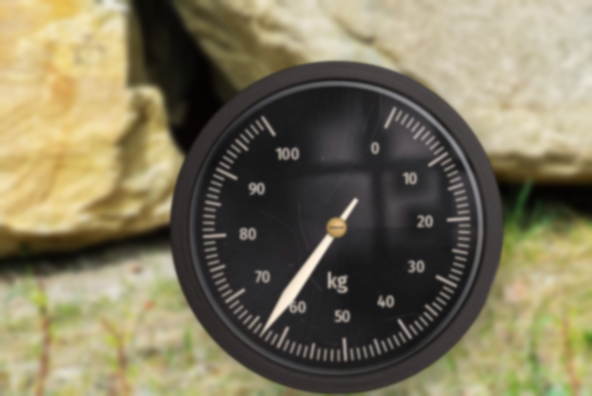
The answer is 63 kg
